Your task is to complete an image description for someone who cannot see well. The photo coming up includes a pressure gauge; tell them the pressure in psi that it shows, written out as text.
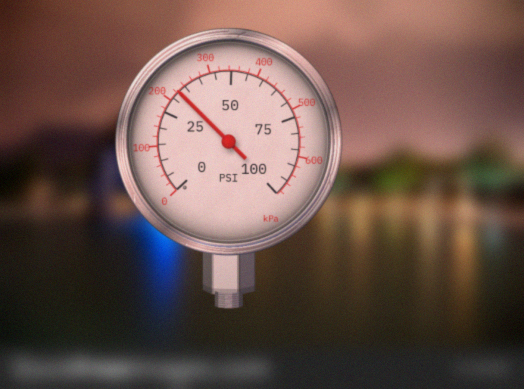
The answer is 32.5 psi
